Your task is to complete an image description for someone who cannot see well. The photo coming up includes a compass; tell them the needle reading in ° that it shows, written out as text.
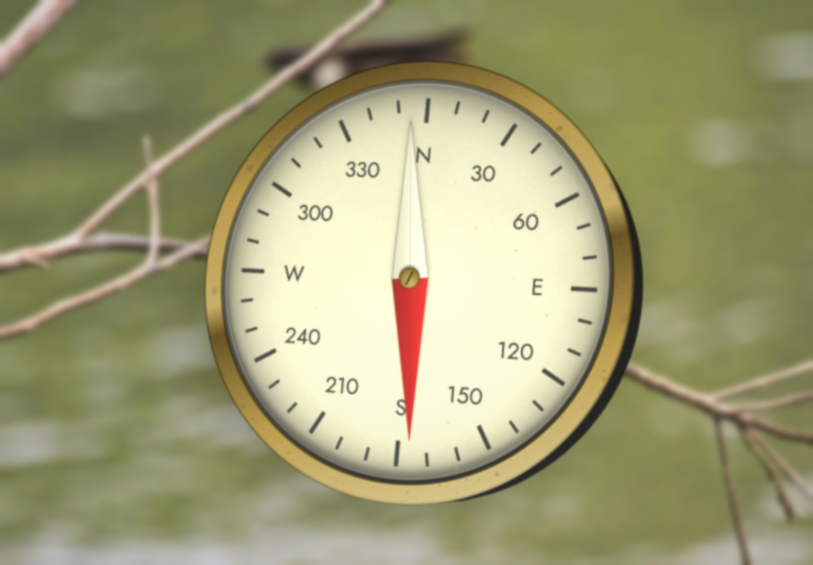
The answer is 175 °
